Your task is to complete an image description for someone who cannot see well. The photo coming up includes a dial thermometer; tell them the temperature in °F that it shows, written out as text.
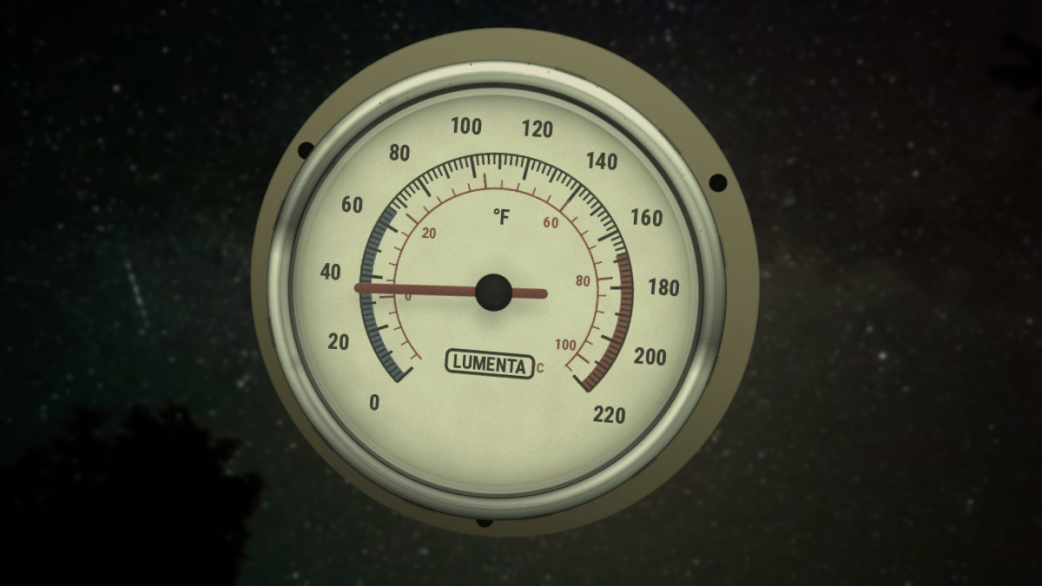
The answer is 36 °F
